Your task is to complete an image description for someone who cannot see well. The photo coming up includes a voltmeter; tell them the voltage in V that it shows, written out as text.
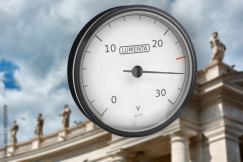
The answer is 26 V
